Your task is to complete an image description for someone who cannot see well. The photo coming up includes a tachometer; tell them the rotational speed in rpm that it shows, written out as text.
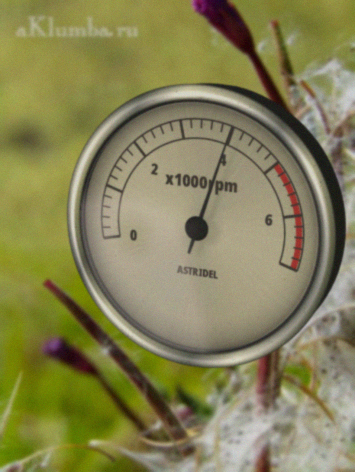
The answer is 4000 rpm
